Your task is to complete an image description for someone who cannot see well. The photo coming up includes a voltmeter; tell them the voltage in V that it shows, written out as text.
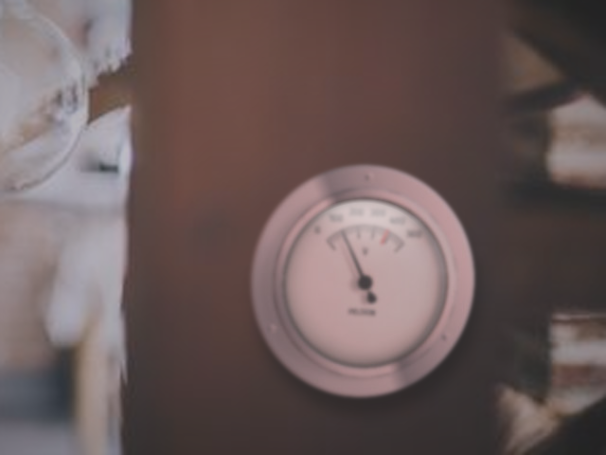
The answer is 100 V
